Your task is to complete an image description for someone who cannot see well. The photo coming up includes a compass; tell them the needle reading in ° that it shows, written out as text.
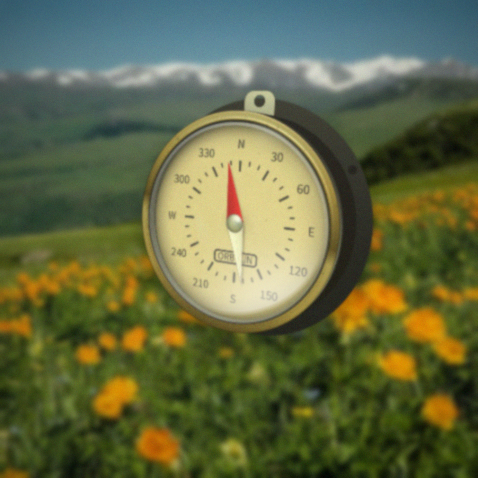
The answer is 350 °
